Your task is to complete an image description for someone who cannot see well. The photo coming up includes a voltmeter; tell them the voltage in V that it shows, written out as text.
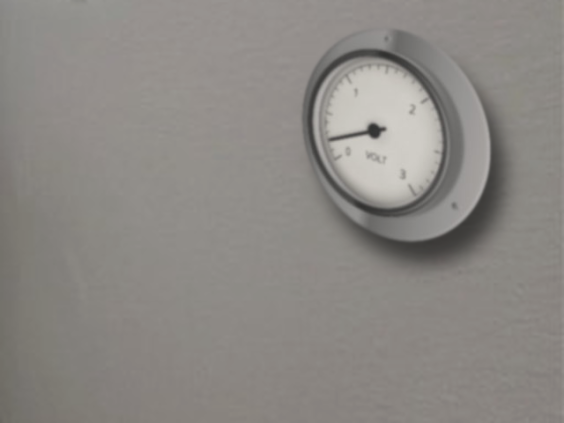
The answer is 0.2 V
